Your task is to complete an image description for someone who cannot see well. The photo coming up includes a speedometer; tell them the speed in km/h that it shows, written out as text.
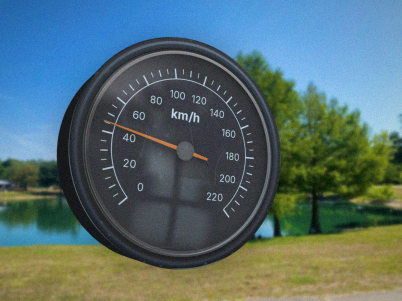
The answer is 45 km/h
